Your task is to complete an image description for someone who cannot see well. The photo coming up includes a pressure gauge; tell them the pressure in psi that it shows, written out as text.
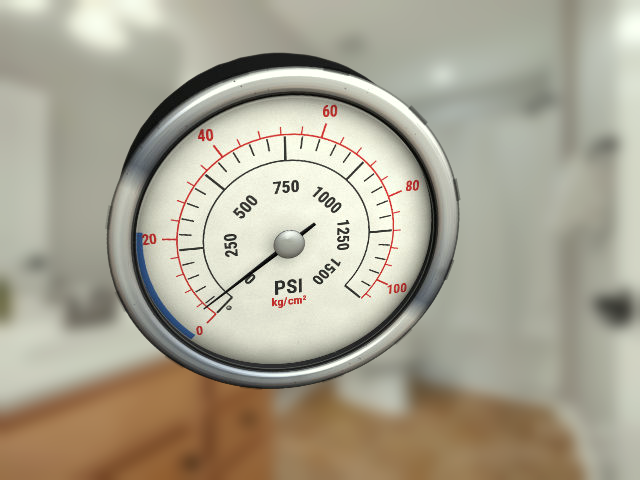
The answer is 50 psi
